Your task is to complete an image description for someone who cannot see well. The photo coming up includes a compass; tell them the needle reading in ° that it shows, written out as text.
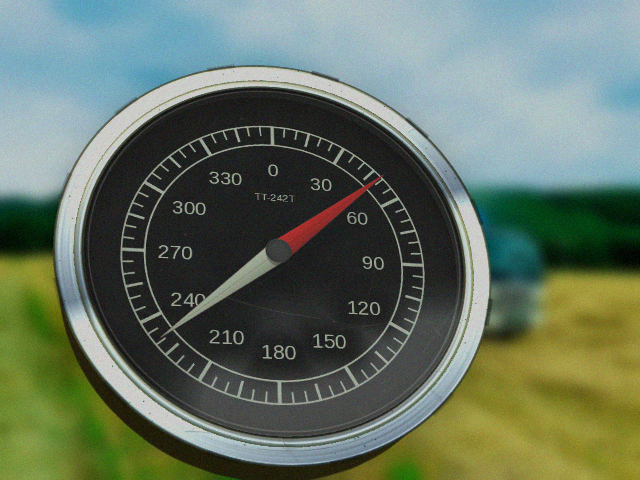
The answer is 50 °
